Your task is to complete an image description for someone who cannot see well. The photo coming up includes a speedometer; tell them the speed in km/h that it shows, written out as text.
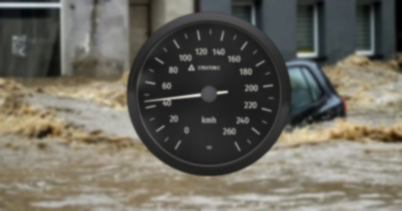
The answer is 45 km/h
